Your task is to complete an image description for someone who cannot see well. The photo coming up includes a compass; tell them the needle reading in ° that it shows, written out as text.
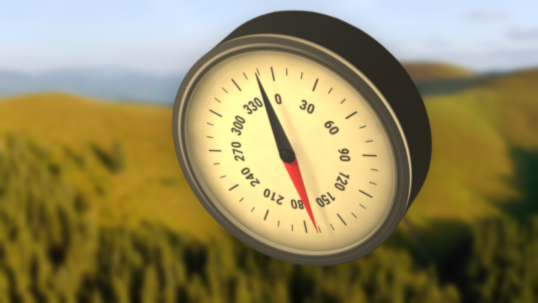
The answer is 170 °
